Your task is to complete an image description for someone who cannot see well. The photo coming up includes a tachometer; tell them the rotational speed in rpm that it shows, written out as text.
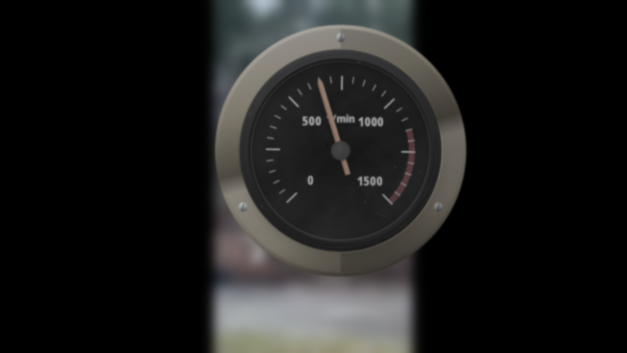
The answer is 650 rpm
